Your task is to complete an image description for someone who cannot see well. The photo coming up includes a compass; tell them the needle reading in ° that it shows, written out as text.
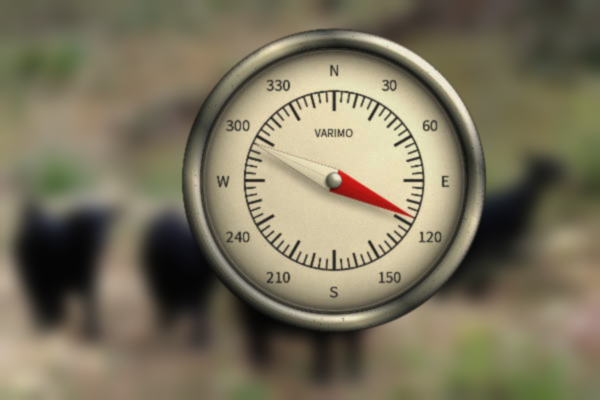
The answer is 115 °
